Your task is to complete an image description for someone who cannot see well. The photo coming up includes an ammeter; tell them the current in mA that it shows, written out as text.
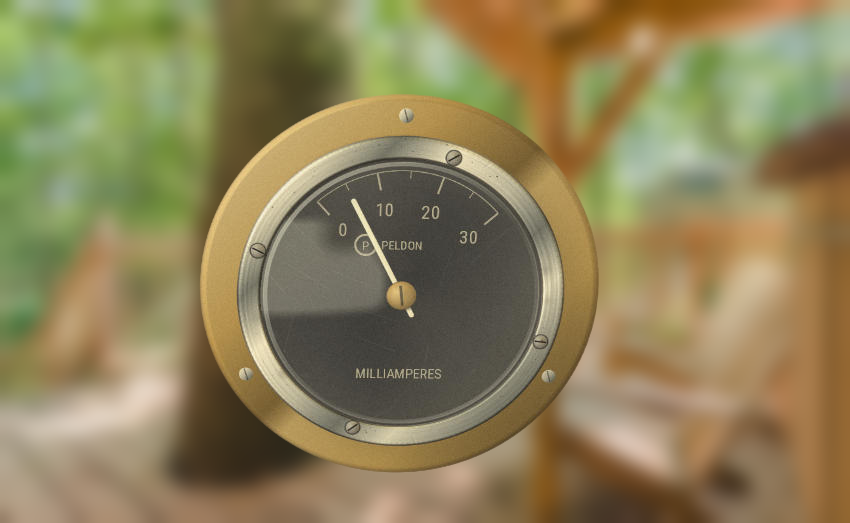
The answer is 5 mA
